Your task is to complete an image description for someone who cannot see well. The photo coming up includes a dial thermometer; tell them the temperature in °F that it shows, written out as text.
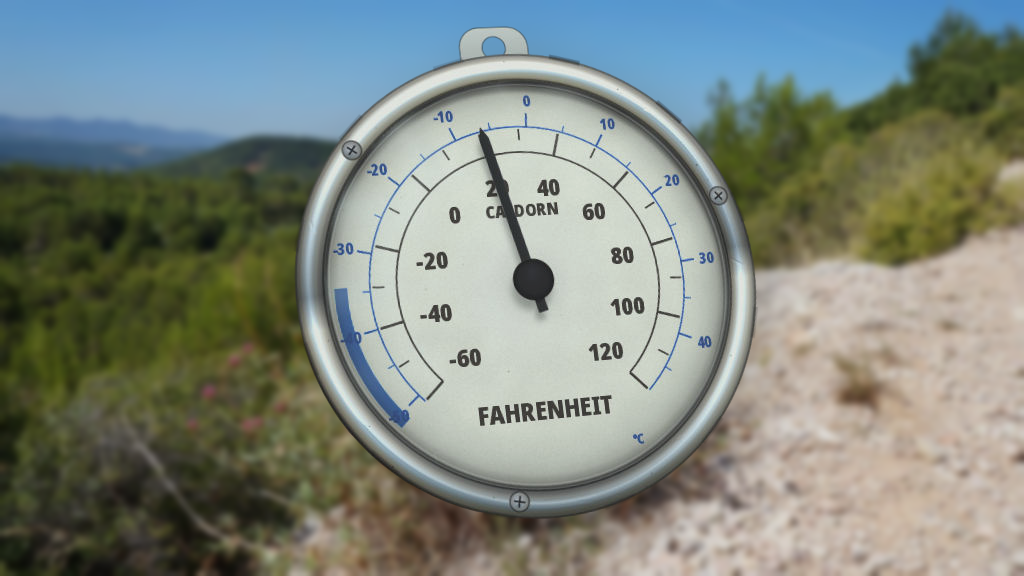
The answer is 20 °F
